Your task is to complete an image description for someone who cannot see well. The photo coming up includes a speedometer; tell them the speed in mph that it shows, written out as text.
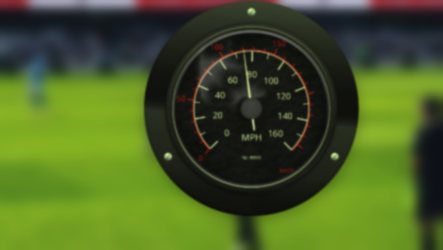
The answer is 75 mph
